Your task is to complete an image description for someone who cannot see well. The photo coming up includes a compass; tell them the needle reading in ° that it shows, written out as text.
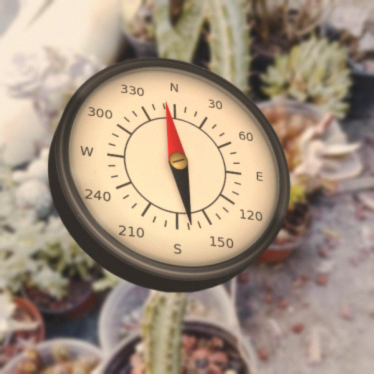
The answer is 350 °
